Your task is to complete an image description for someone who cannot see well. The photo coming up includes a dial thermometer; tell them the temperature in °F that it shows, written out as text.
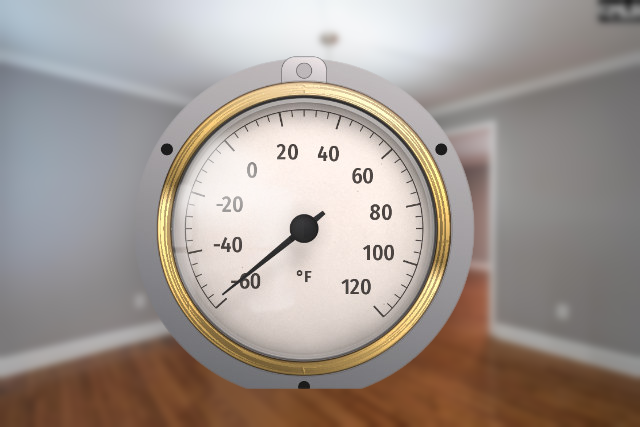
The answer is -58 °F
